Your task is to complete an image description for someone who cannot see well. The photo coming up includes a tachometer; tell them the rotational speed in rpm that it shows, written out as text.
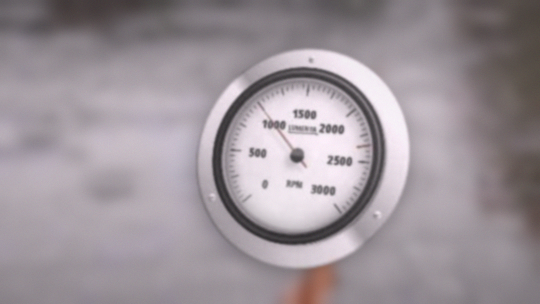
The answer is 1000 rpm
